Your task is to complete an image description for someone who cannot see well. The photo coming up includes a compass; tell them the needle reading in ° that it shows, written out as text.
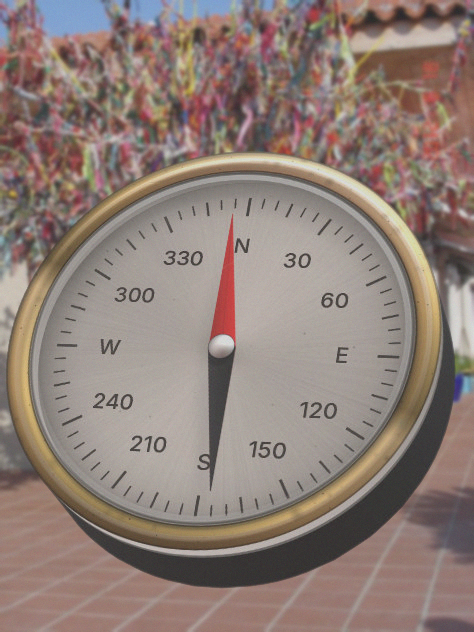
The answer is 355 °
